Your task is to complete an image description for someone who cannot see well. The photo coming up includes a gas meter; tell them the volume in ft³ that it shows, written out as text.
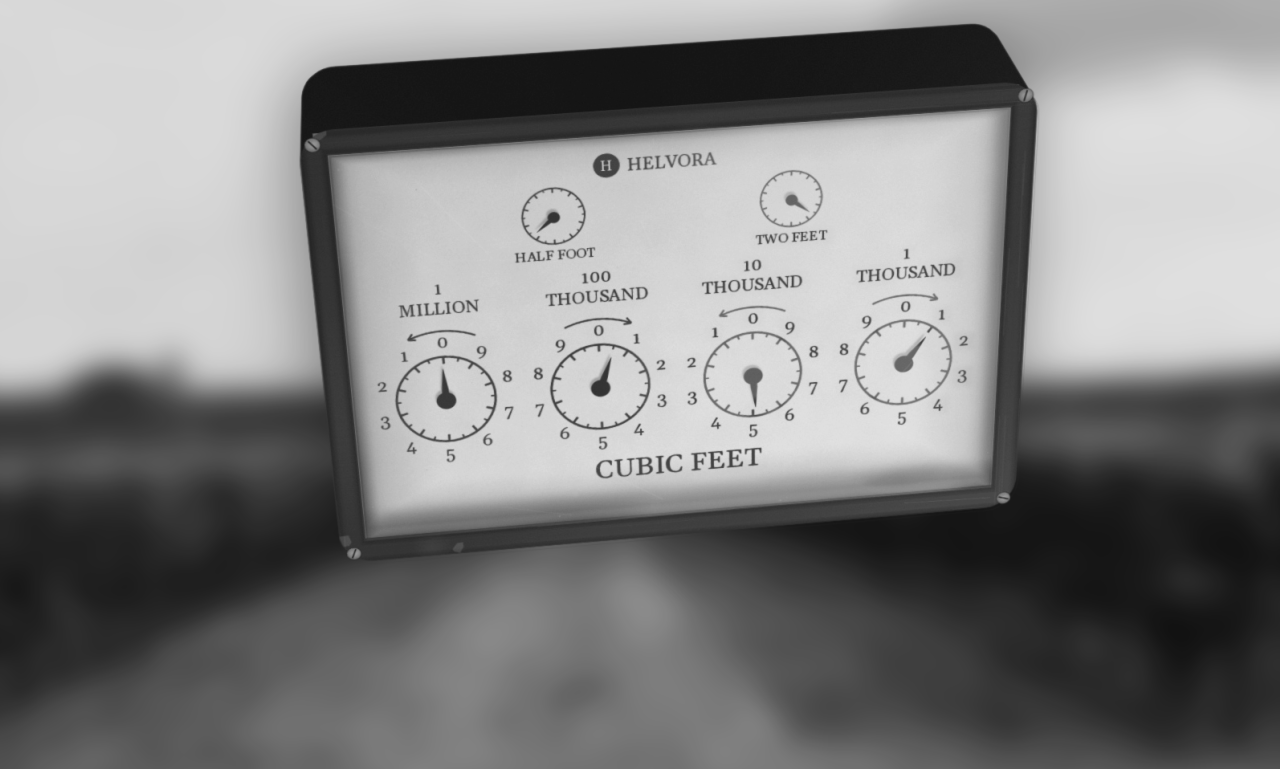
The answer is 5100 ft³
